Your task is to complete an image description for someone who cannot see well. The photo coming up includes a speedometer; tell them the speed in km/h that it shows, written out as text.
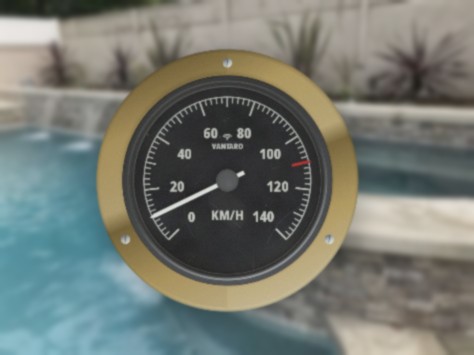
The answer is 10 km/h
